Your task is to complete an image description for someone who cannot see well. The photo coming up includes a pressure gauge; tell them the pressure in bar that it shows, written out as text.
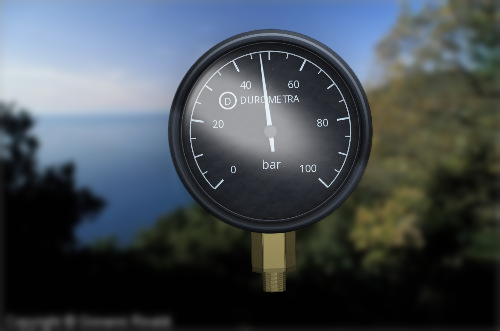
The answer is 47.5 bar
